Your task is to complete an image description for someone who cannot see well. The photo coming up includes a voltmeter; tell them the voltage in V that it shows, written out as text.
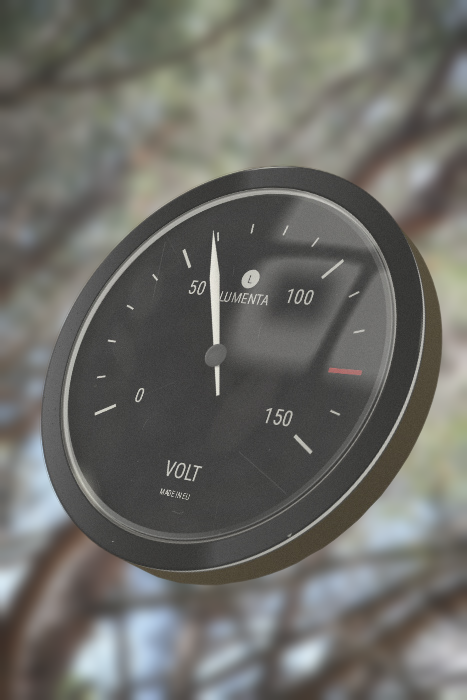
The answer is 60 V
